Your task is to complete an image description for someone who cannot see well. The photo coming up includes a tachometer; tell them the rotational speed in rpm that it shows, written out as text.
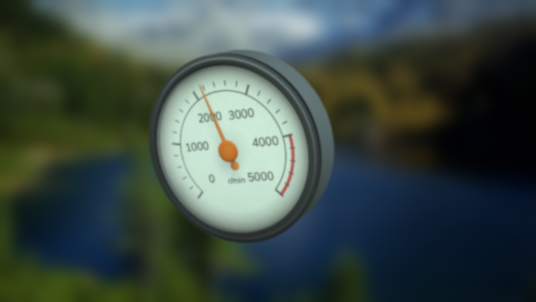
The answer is 2200 rpm
